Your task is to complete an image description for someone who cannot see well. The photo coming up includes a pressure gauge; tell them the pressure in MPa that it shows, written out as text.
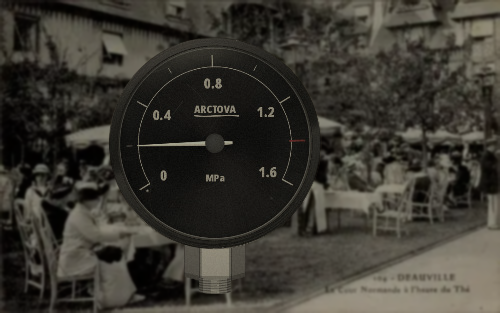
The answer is 0.2 MPa
